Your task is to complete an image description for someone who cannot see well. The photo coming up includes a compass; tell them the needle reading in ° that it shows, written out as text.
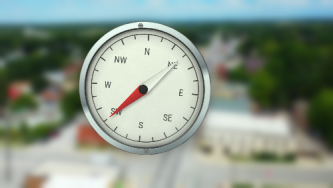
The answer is 225 °
